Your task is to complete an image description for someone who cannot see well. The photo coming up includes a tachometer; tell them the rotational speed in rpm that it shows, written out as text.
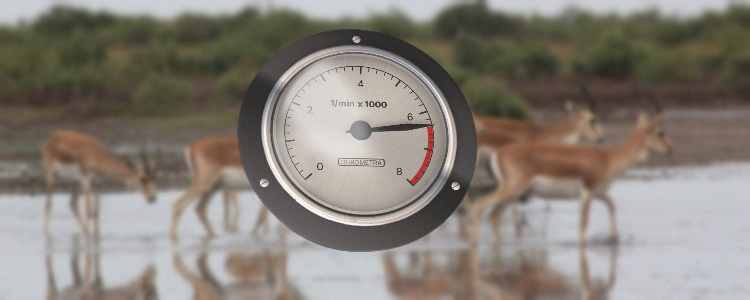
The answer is 6400 rpm
